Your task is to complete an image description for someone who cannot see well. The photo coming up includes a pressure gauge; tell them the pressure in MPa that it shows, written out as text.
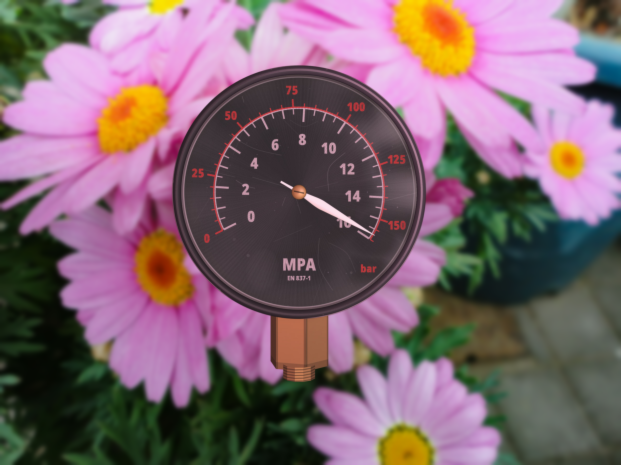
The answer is 15.75 MPa
